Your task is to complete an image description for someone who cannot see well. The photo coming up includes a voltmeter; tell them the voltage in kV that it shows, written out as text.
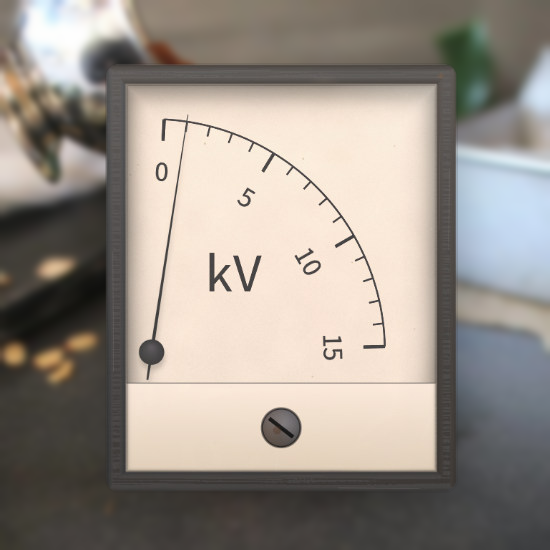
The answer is 1 kV
